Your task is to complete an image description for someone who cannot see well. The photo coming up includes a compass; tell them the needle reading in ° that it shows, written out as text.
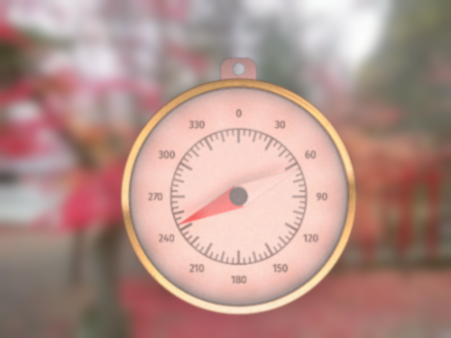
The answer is 245 °
